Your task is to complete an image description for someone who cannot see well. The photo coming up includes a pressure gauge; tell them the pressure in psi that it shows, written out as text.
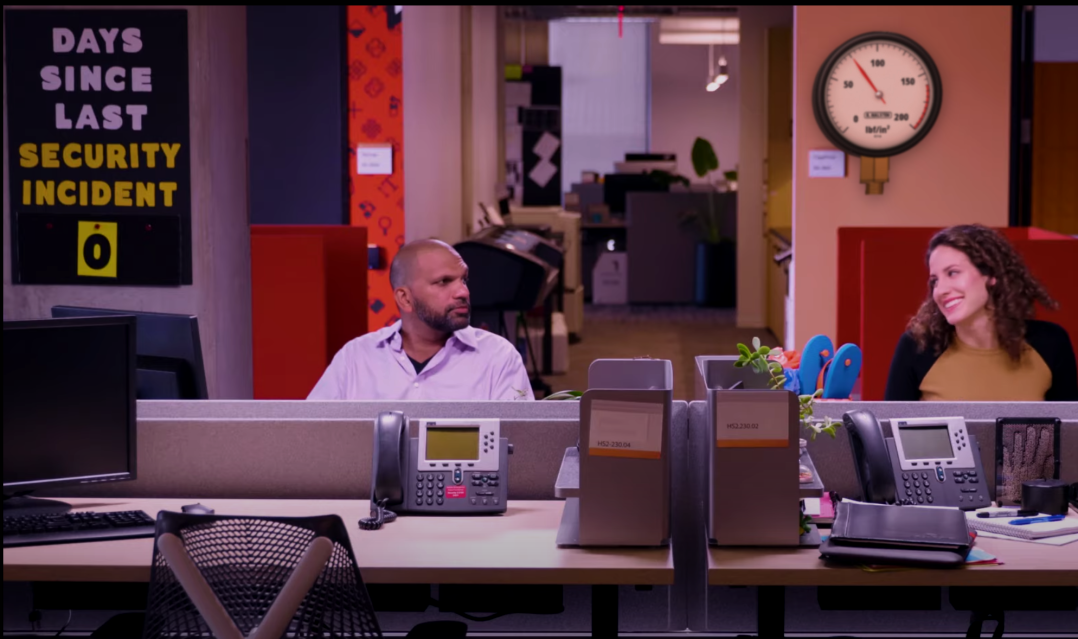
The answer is 75 psi
